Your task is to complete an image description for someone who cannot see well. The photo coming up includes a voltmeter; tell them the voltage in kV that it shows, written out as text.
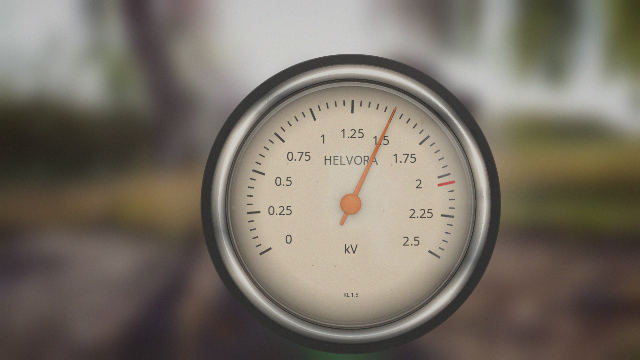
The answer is 1.5 kV
